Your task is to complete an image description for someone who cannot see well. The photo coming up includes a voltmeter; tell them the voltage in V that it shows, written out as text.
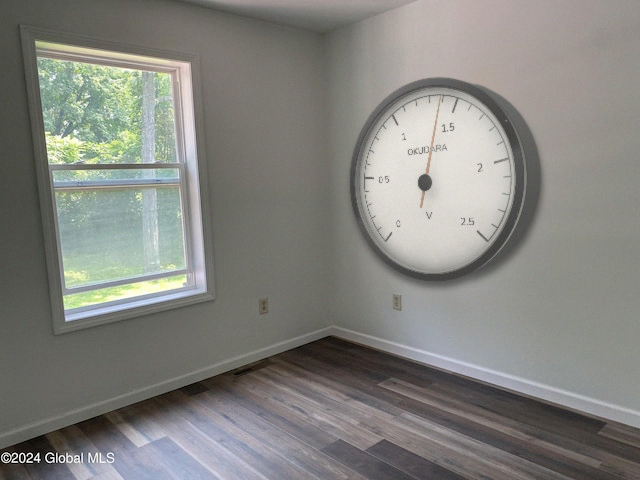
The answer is 1.4 V
